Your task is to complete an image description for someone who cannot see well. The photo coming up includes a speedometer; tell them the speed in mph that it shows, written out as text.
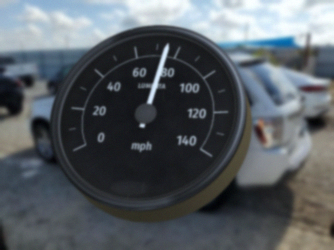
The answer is 75 mph
